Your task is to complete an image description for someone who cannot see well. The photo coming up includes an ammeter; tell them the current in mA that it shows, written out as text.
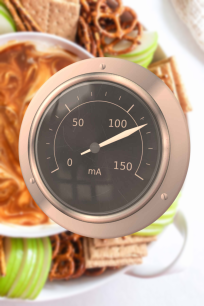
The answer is 115 mA
